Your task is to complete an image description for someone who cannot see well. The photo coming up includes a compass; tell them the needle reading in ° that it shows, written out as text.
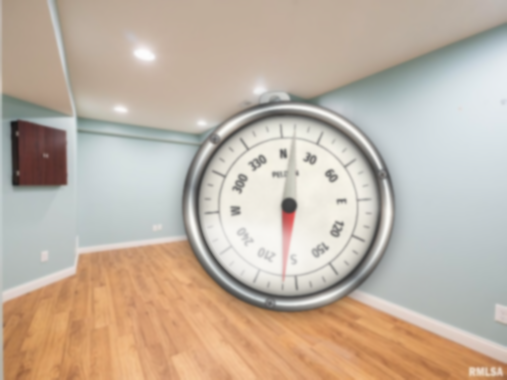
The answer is 190 °
